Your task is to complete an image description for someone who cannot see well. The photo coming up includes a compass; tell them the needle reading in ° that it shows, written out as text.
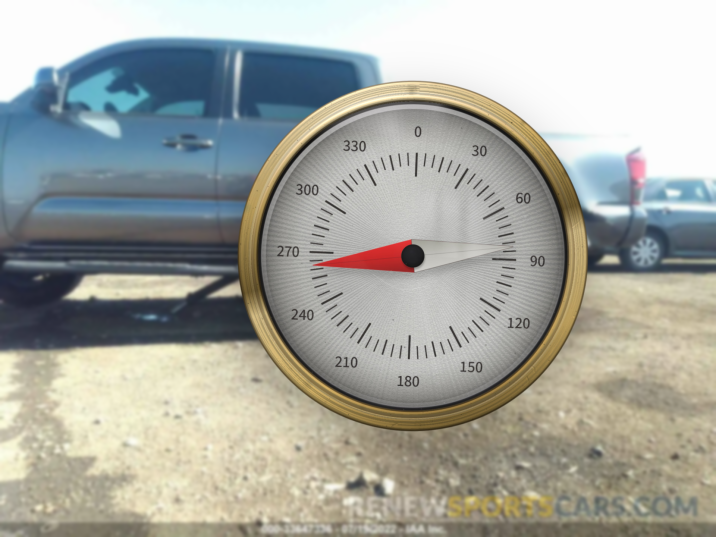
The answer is 262.5 °
